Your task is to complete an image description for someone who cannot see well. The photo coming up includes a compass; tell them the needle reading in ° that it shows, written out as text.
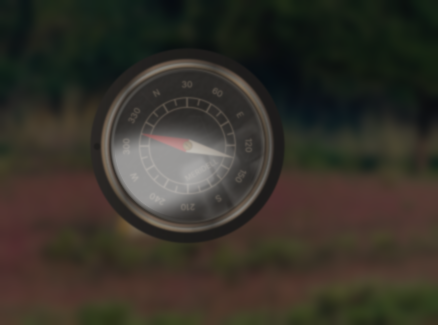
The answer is 315 °
